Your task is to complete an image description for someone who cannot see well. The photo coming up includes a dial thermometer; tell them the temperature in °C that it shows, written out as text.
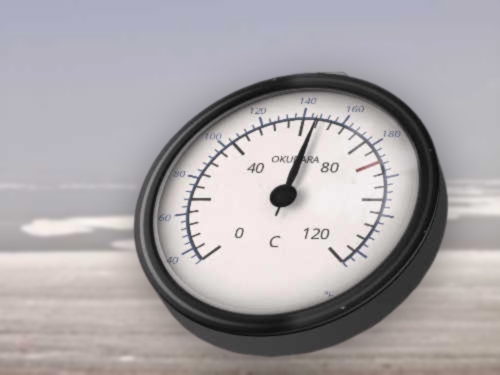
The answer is 64 °C
